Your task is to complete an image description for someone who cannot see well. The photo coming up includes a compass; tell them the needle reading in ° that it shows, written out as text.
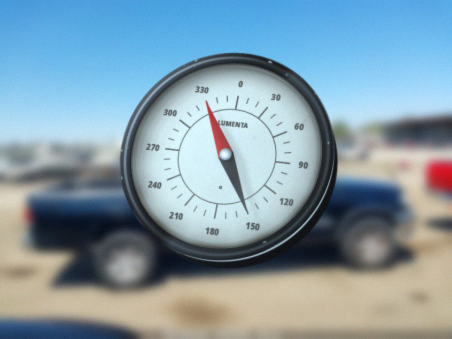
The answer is 330 °
